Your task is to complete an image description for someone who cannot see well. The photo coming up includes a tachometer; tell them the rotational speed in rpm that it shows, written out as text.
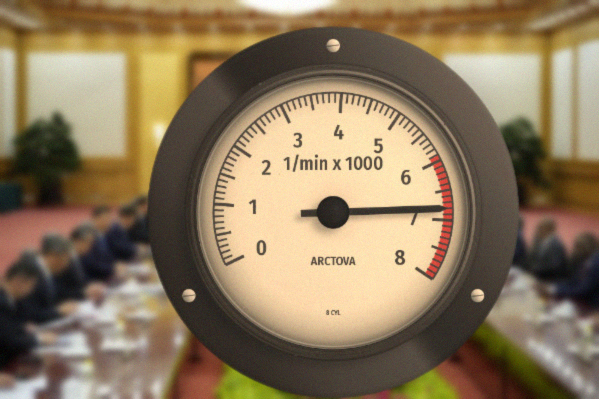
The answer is 6800 rpm
